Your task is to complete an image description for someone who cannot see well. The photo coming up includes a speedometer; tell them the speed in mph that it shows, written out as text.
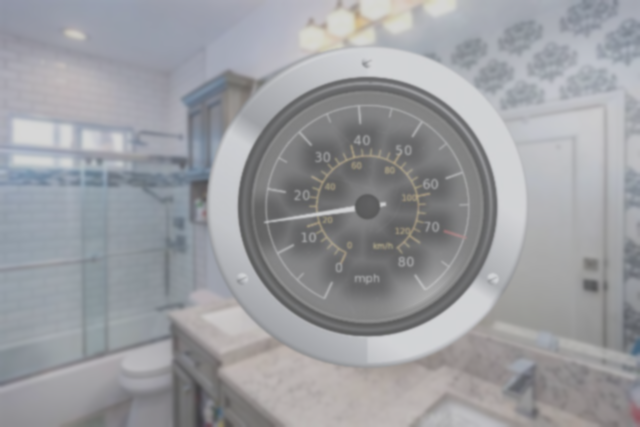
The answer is 15 mph
